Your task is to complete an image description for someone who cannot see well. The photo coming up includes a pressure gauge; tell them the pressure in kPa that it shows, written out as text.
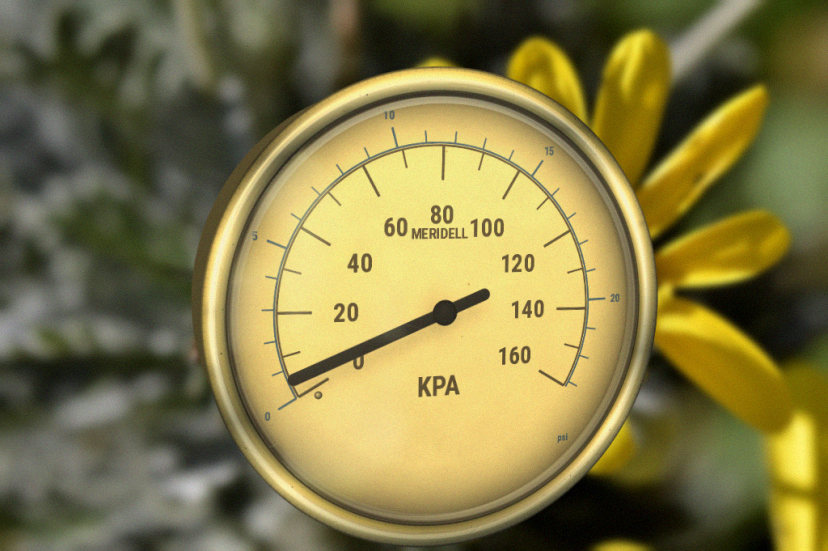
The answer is 5 kPa
